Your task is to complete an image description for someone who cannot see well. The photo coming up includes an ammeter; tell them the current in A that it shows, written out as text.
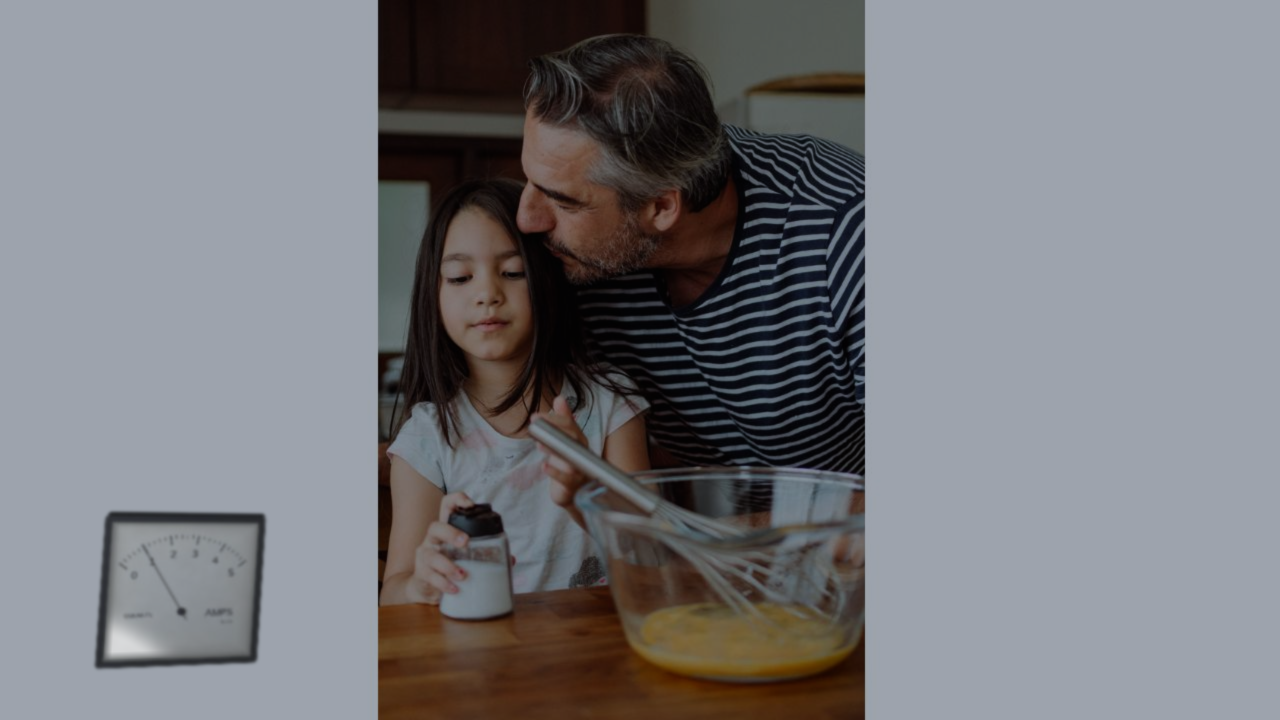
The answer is 1 A
